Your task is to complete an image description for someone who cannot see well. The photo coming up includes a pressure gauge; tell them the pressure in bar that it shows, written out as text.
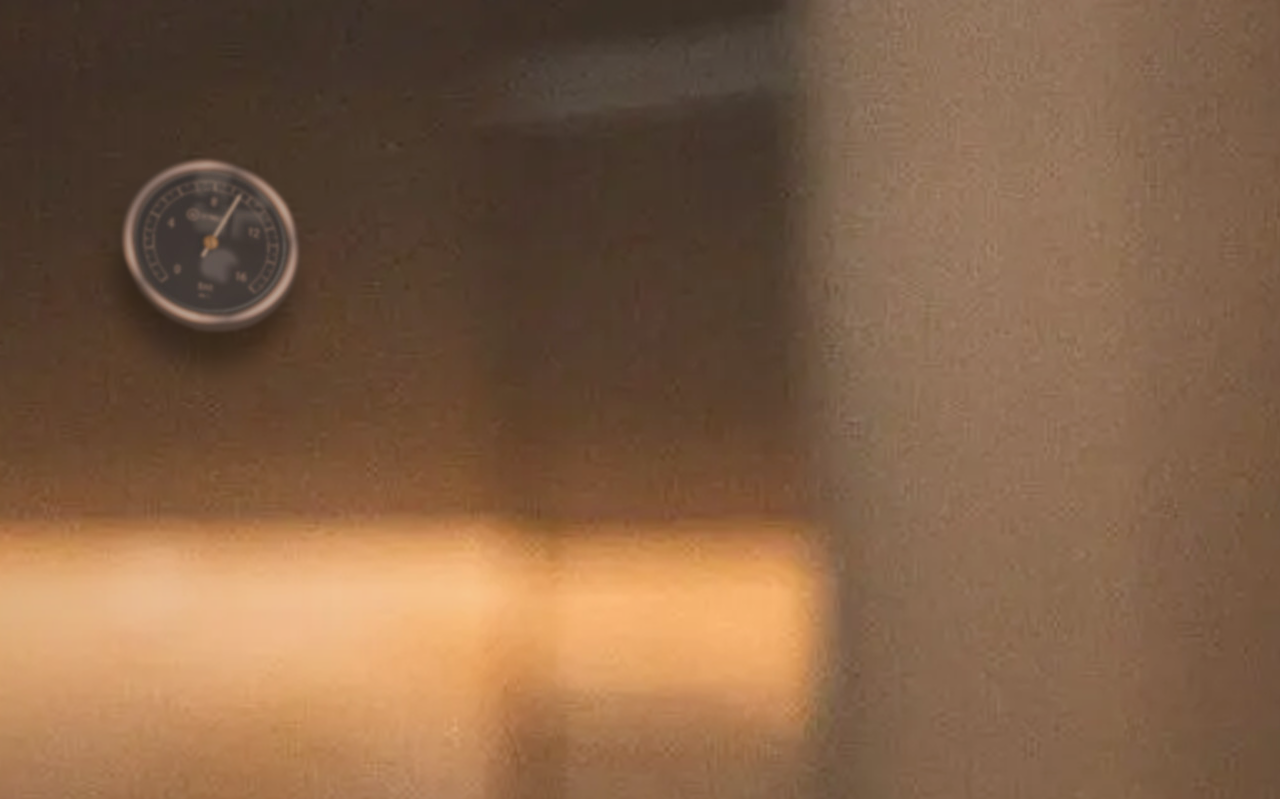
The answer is 9.5 bar
